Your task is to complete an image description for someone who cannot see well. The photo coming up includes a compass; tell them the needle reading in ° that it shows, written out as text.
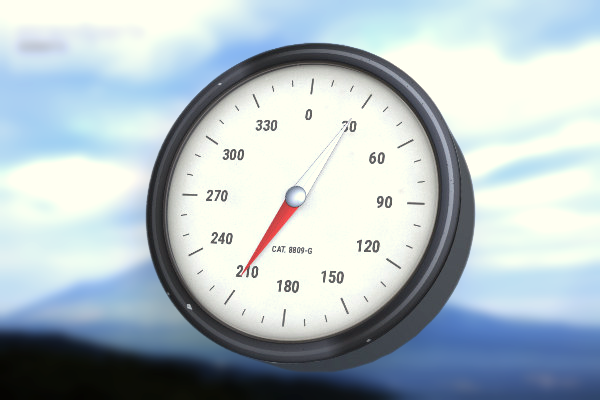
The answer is 210 °
